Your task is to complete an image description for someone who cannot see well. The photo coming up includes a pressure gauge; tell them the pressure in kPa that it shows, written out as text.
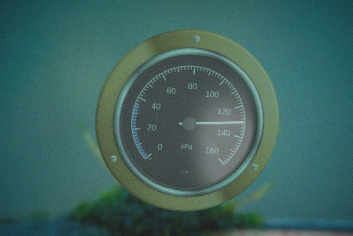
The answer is 130 kPa
